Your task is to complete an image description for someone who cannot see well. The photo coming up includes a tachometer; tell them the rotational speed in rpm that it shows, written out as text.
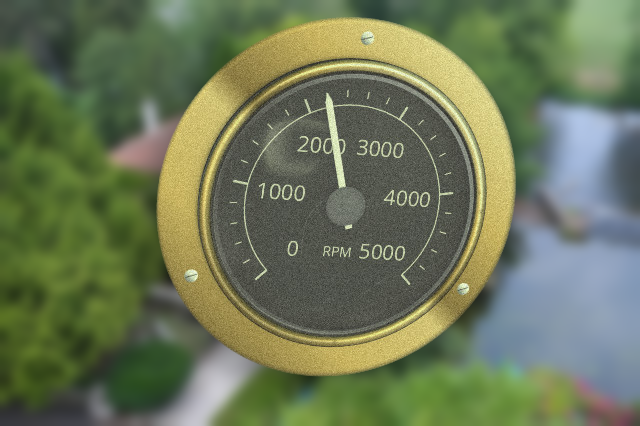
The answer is 2200 rpm
